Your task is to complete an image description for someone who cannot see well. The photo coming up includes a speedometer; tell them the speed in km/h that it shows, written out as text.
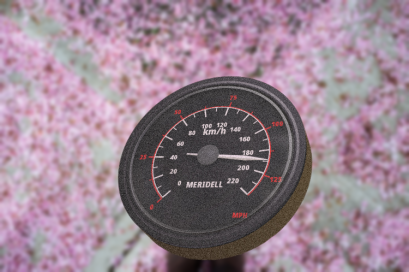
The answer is 190 km/h
